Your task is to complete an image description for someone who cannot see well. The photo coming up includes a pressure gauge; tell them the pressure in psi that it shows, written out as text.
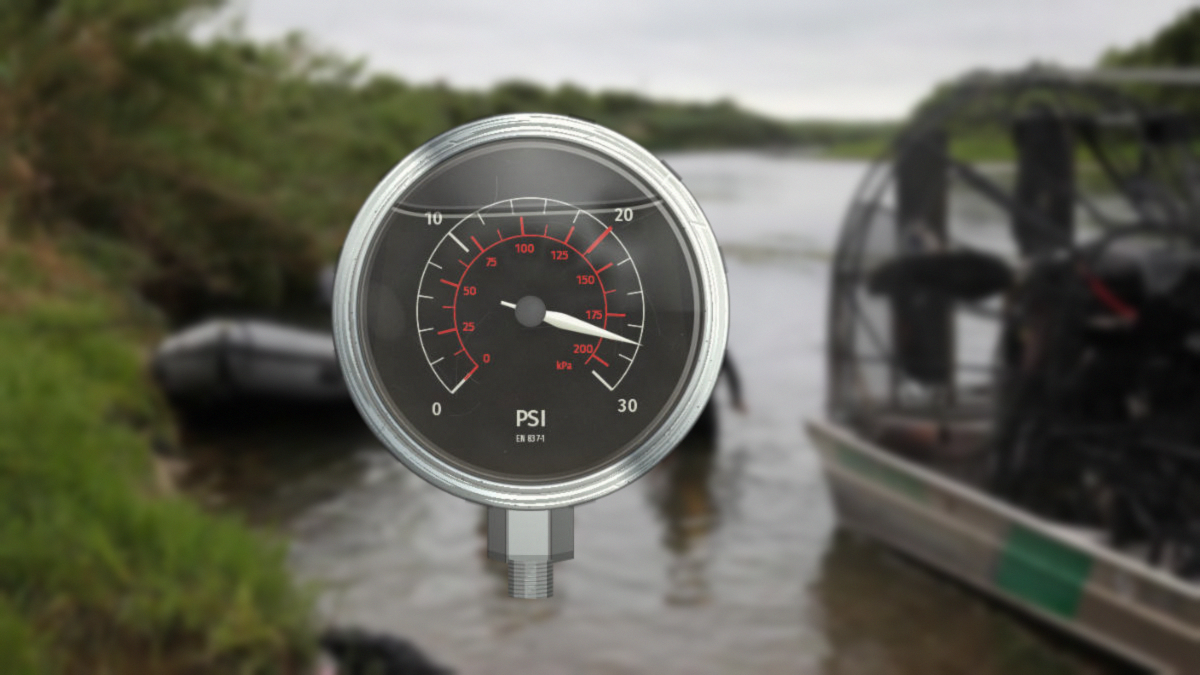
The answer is 27 psi
